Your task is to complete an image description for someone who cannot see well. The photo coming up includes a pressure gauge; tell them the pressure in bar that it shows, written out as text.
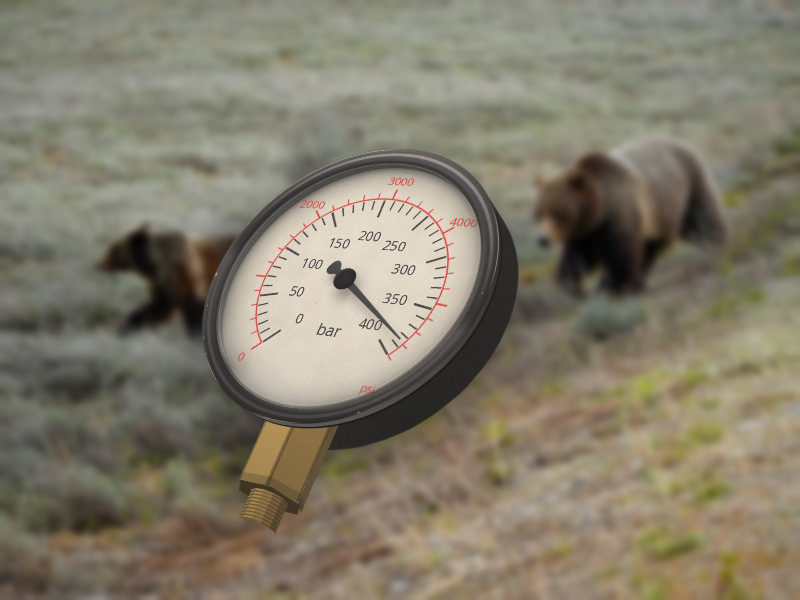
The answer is 385 bar
